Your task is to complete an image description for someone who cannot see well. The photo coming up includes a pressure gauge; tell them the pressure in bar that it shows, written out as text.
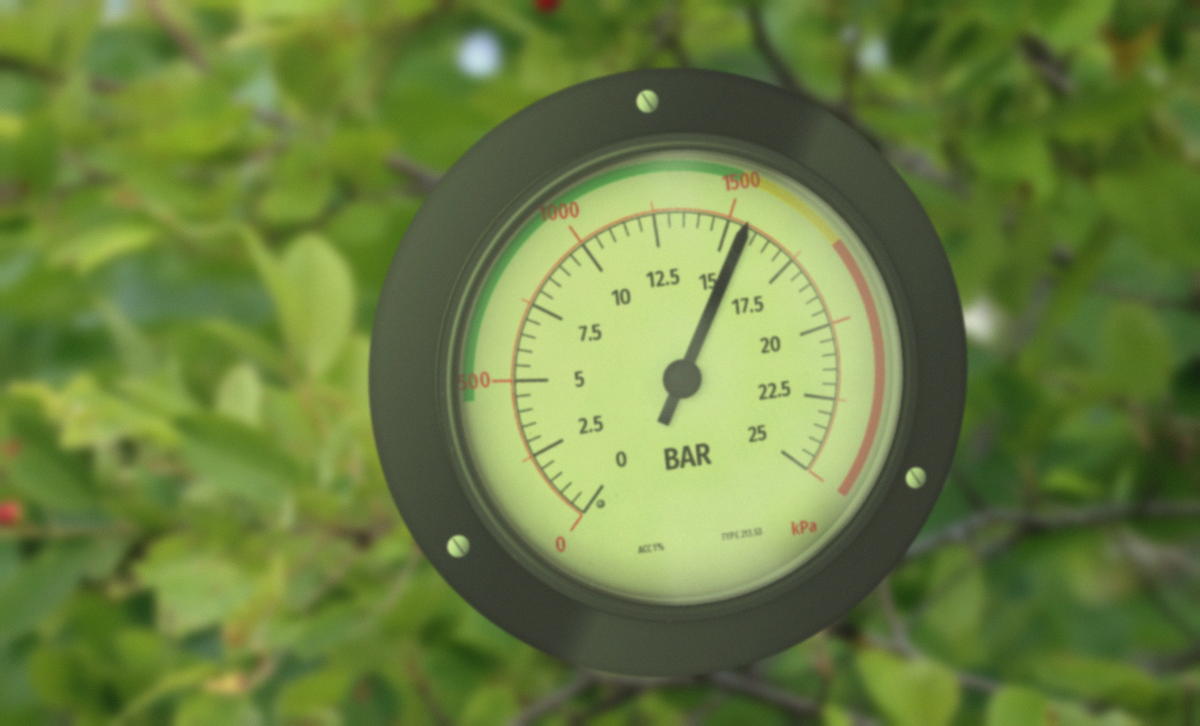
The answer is 15.5 bar
